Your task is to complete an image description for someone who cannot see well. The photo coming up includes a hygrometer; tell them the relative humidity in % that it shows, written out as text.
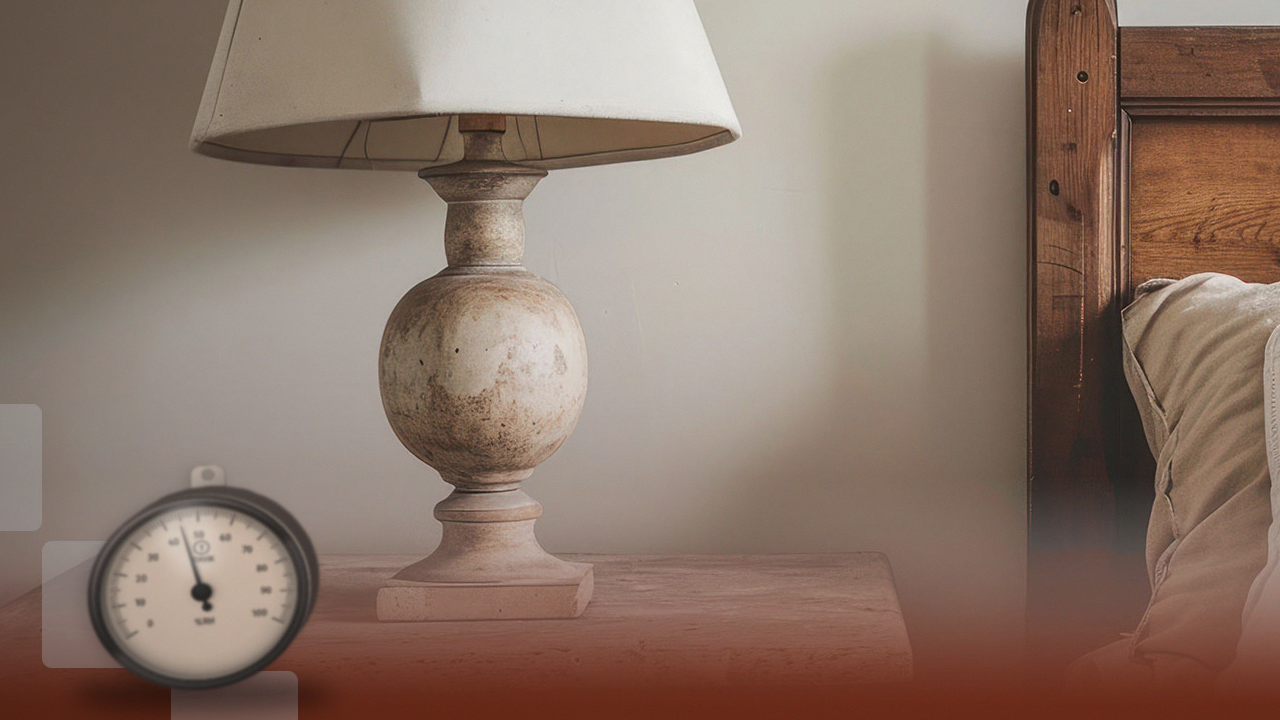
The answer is 45 %
